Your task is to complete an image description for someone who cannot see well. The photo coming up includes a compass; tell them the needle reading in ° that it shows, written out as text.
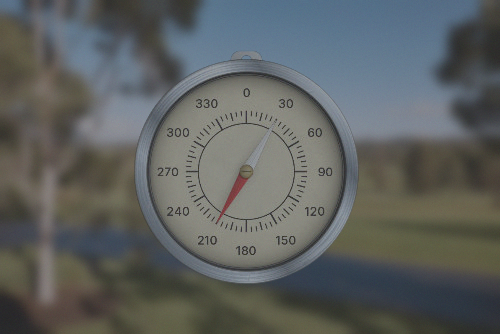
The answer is 210 °
